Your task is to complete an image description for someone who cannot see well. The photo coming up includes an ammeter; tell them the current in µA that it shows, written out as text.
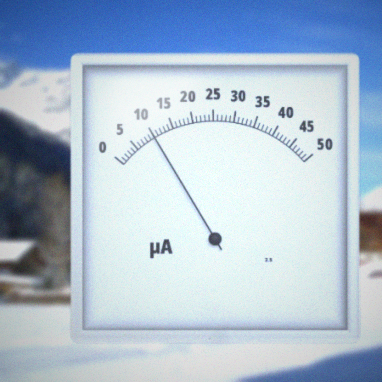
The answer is 10 µA
